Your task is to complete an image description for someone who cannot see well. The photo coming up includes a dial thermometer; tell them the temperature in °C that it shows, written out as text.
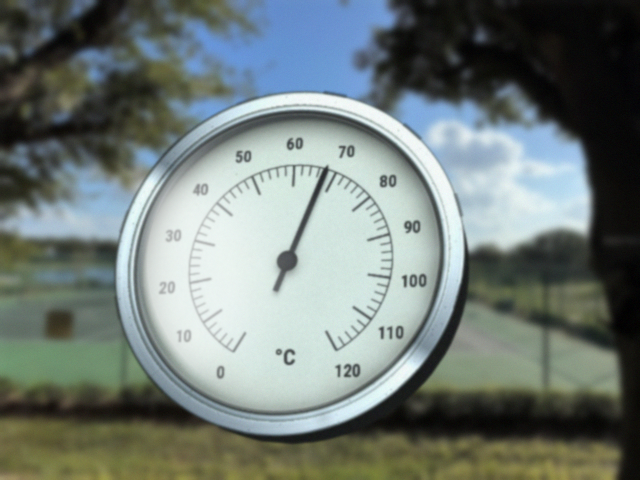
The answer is 68 °C
